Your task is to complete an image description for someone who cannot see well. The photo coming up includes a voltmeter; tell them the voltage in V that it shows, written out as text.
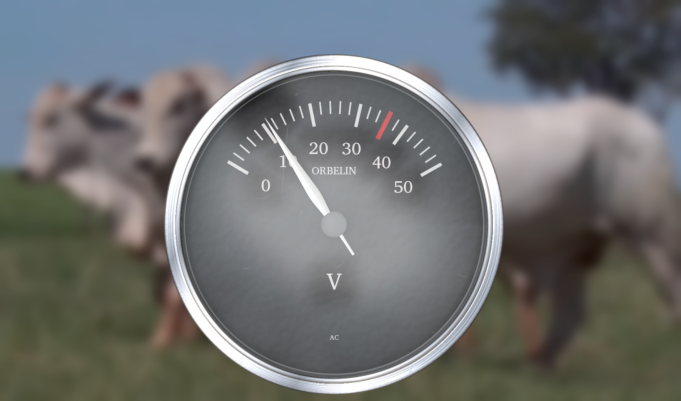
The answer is 11 V
